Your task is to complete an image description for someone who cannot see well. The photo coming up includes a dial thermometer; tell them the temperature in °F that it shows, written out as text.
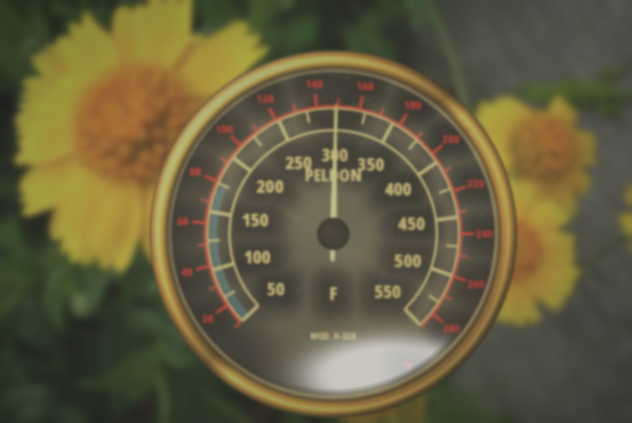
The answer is 300 °F
